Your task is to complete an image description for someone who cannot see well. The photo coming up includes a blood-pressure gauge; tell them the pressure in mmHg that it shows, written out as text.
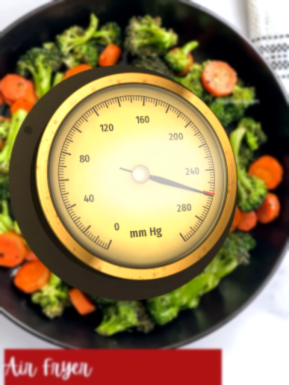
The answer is 260 mmHg
